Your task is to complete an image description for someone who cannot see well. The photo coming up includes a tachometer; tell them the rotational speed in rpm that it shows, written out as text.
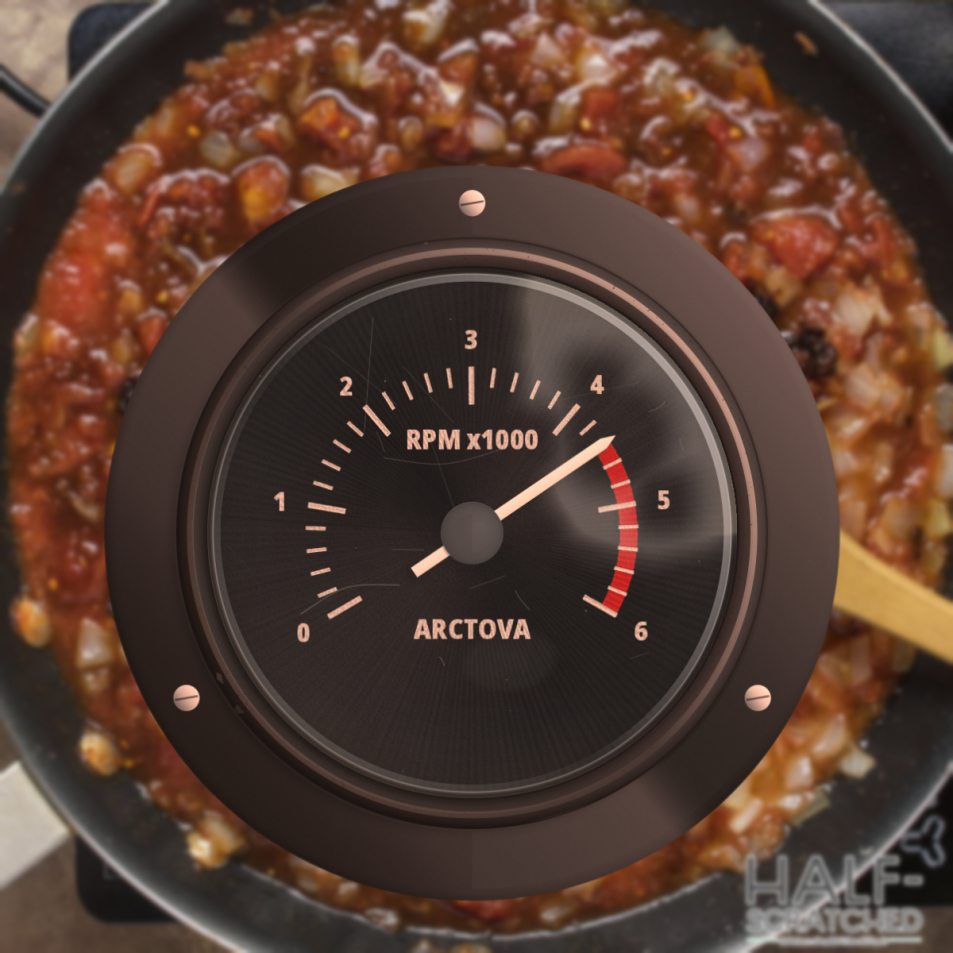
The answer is 4400 rpm
